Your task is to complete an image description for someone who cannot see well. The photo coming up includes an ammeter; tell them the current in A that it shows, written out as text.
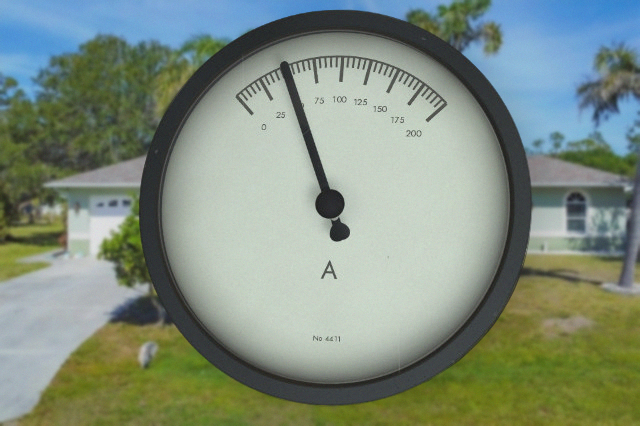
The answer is 50 A
